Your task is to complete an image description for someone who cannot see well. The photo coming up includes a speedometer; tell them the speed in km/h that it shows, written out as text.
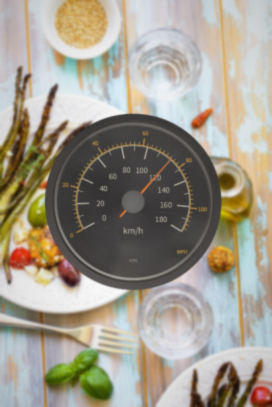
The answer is 120 km/h
